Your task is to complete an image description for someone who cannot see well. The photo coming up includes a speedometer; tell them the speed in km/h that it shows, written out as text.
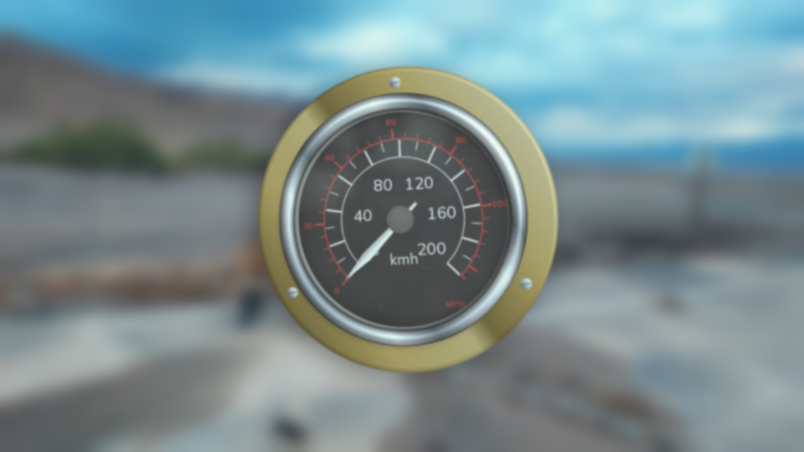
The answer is 0 km/h
